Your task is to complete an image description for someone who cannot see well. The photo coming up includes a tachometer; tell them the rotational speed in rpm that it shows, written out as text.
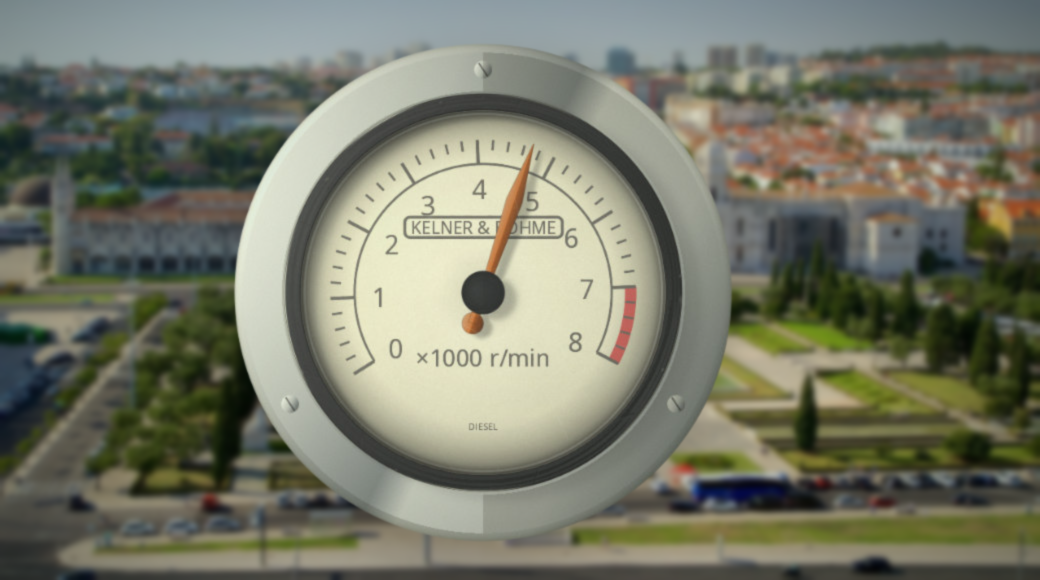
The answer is 4700 rpm
